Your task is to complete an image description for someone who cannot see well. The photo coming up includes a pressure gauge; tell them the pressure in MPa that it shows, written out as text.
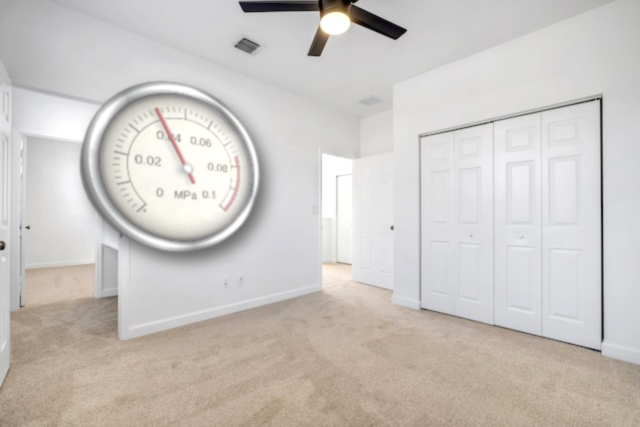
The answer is 0.04 MPa
